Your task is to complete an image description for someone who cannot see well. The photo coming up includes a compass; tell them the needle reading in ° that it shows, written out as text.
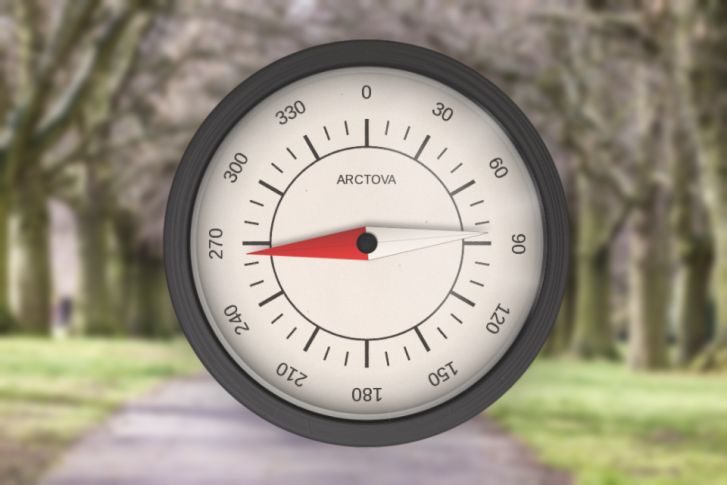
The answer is 265 °
